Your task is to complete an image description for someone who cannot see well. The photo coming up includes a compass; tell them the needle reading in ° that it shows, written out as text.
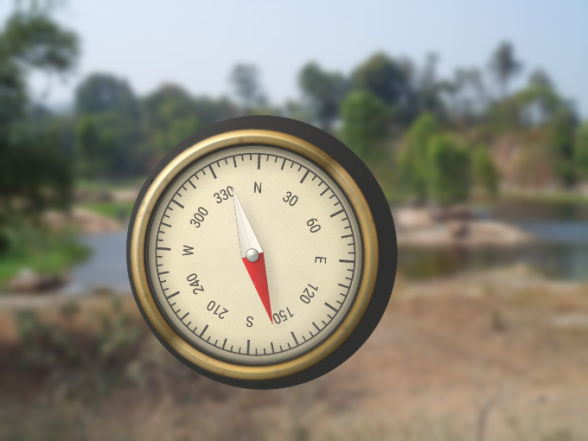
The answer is 160 °
